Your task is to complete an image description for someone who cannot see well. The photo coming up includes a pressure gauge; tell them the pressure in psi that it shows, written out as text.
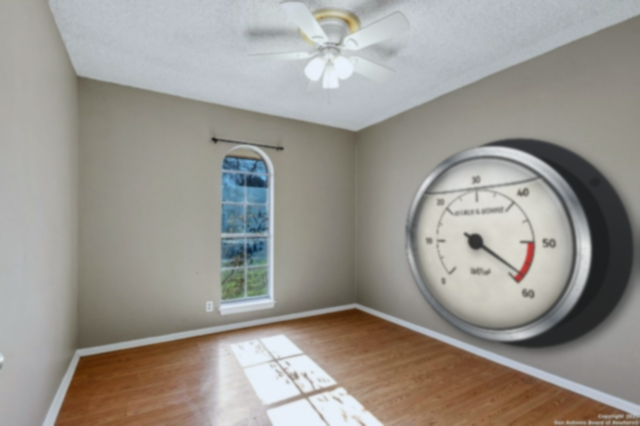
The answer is 57.5 psi
